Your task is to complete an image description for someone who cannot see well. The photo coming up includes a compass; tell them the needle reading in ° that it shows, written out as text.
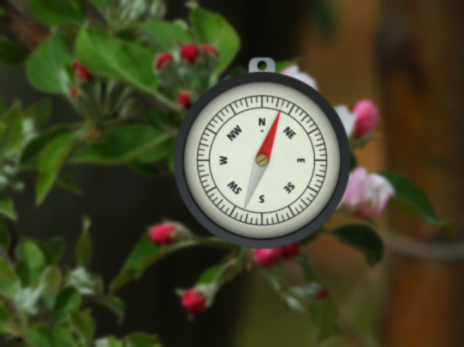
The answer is 20 °
